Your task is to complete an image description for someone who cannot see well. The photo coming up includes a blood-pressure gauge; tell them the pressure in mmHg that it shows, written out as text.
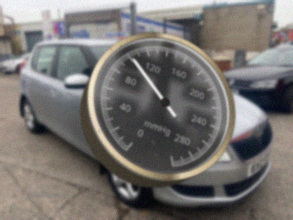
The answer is 100 mmHg
